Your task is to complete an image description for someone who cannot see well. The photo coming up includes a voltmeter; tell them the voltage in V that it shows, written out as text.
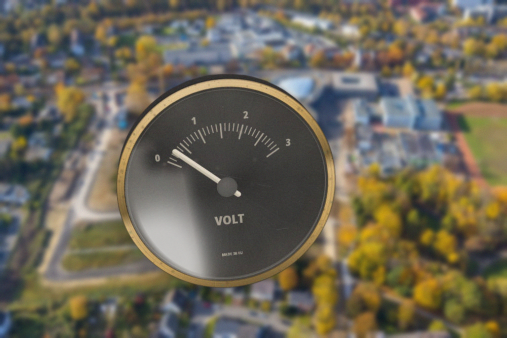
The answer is 0.3 V
